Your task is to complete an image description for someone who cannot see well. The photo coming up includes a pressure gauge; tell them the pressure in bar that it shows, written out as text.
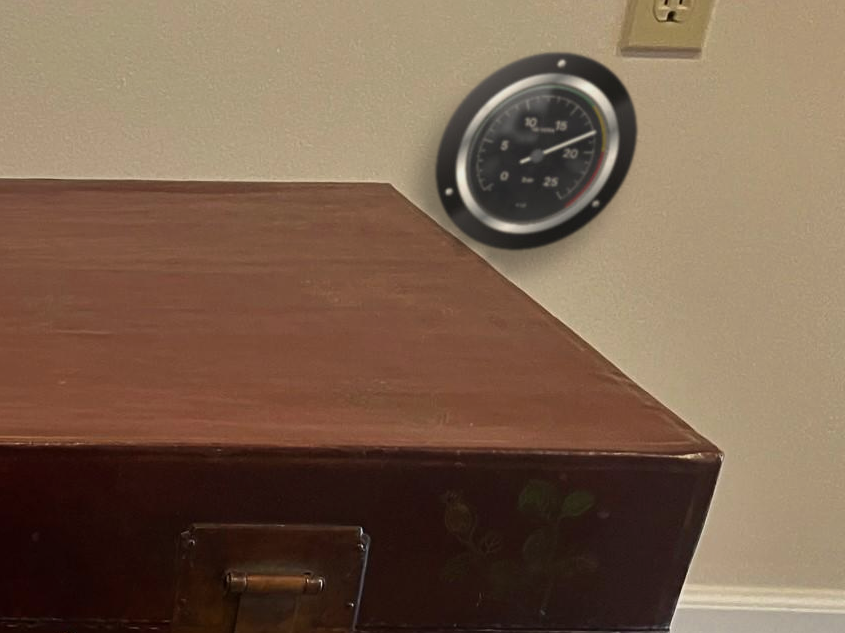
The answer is 18 bar
